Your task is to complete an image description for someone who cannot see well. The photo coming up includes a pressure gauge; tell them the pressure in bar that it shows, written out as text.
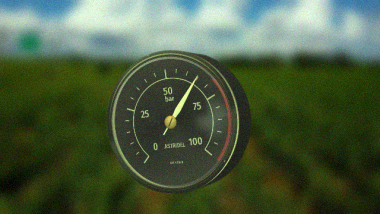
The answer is 65 bar
